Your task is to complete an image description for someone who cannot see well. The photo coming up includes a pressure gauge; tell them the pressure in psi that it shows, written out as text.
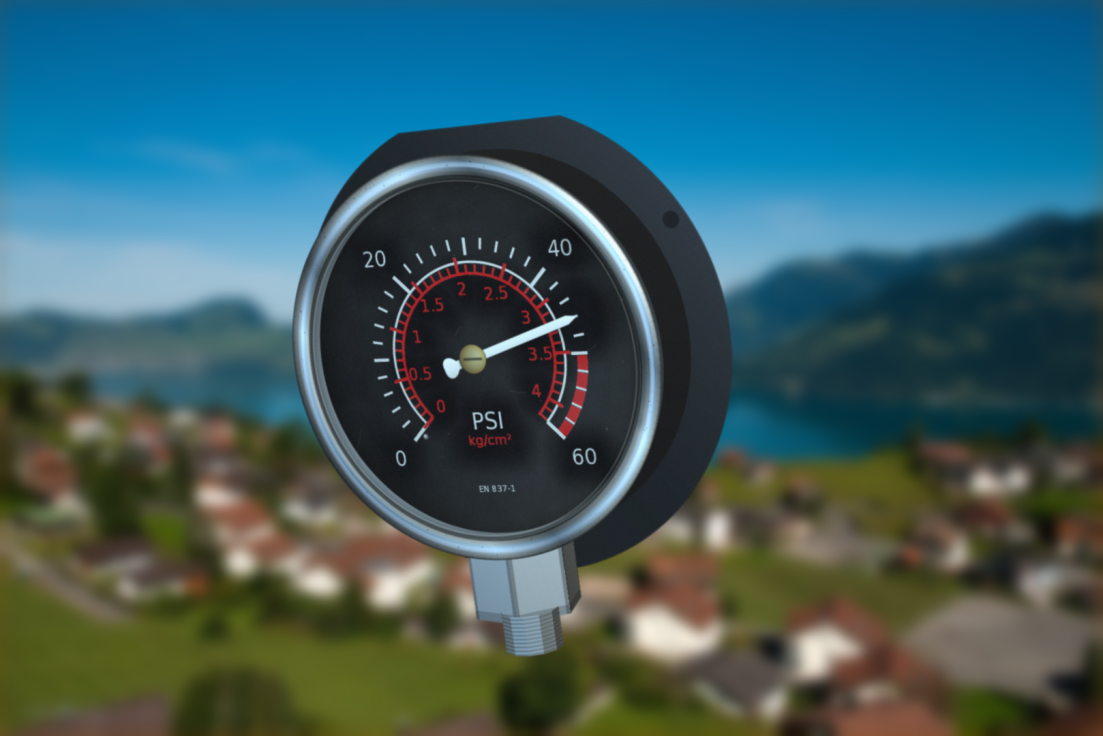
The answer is 46 psi
